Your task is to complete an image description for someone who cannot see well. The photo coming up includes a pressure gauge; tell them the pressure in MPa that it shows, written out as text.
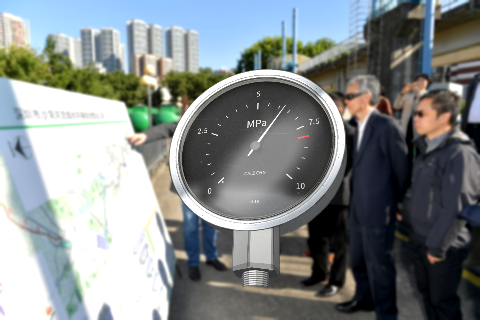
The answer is 6.25 MPa
